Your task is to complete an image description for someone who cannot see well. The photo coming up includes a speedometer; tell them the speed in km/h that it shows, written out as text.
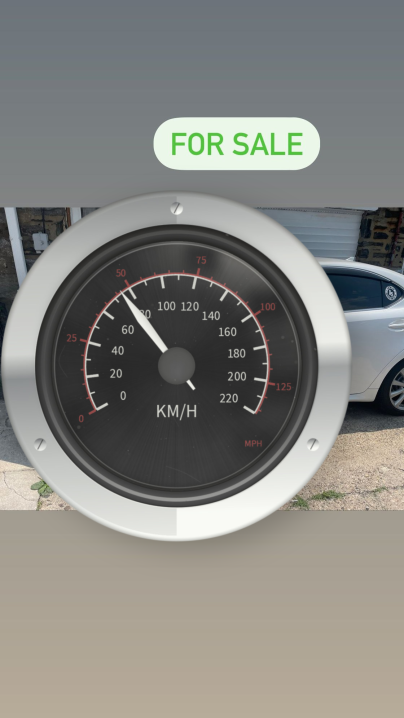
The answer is 75 km/h
